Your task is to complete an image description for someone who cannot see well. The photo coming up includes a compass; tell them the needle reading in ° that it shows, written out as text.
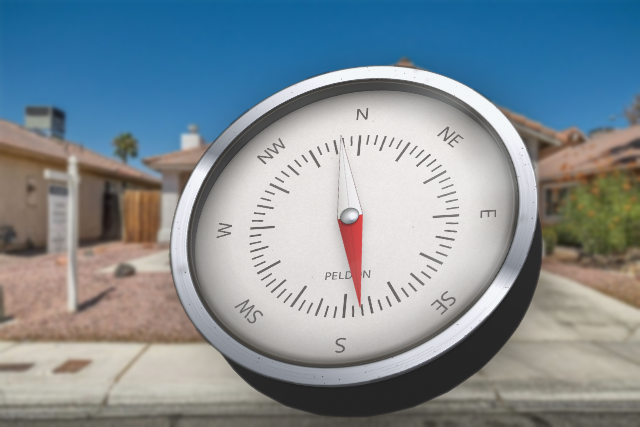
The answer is 170 °
